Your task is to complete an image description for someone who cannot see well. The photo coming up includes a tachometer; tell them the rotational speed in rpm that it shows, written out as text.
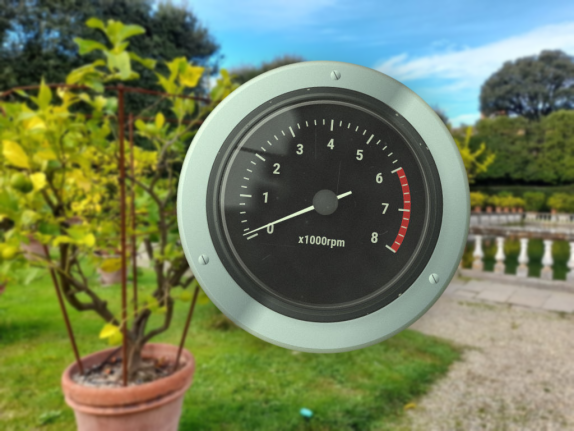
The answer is 100 rpm
